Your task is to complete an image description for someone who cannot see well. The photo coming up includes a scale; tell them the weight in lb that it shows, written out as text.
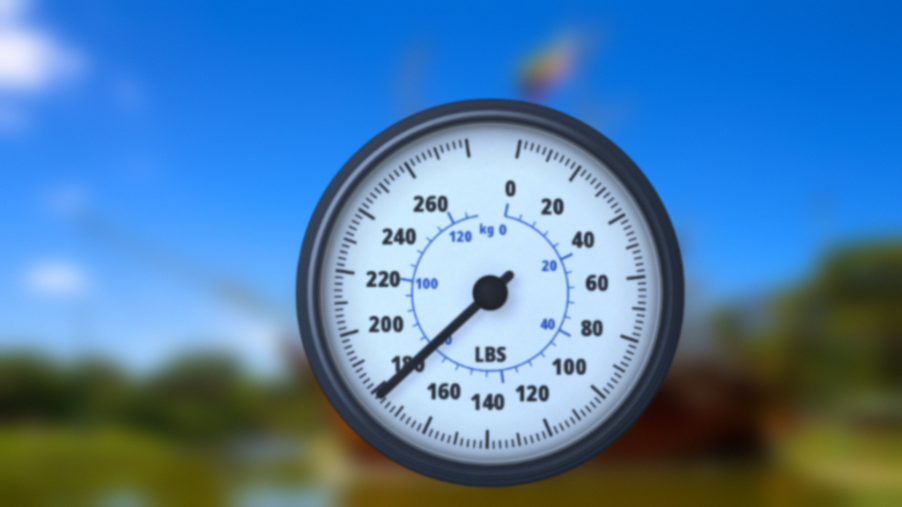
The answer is 178 lb
